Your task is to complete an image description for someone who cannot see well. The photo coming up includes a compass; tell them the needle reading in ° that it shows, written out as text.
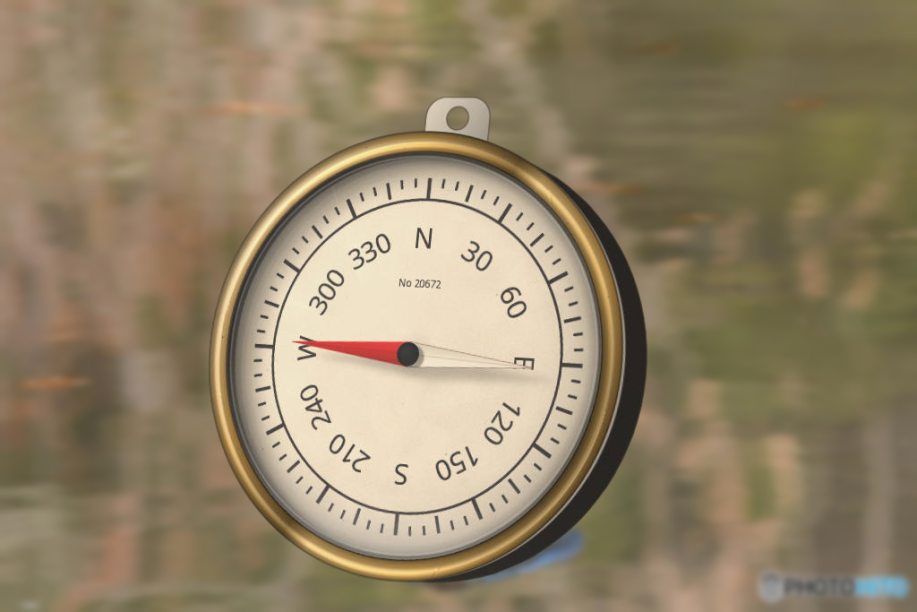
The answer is 272.5 °
